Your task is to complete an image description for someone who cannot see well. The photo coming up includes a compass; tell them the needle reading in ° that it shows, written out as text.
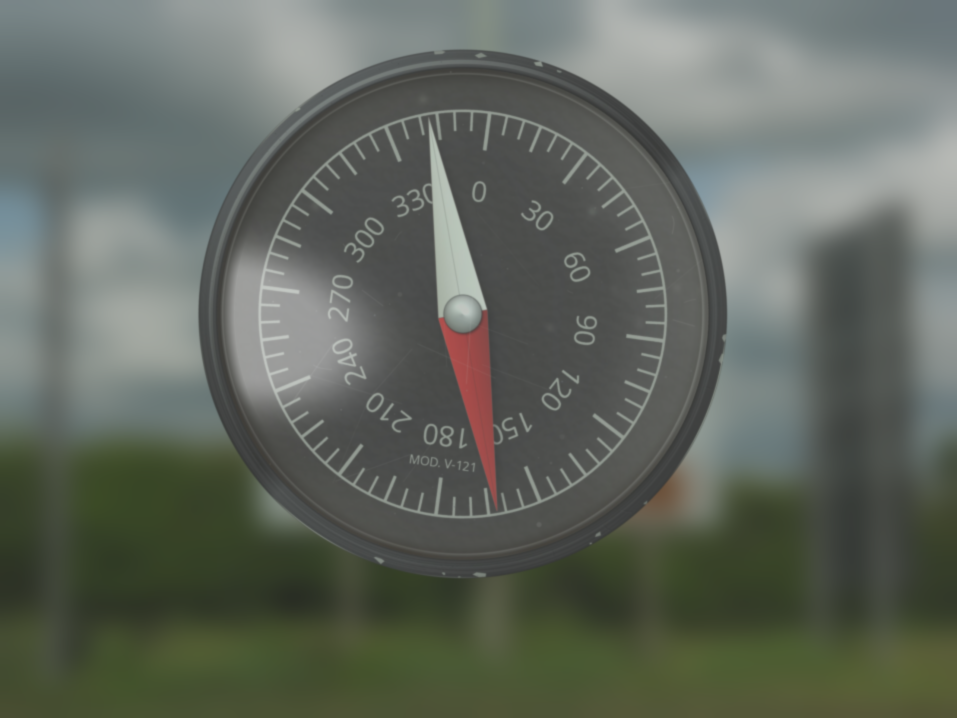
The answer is 162.5 °
